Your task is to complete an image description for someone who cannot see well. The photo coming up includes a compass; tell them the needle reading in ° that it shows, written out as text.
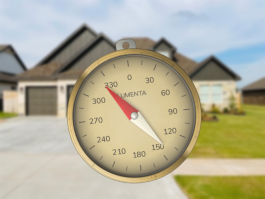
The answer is 322.5 °
